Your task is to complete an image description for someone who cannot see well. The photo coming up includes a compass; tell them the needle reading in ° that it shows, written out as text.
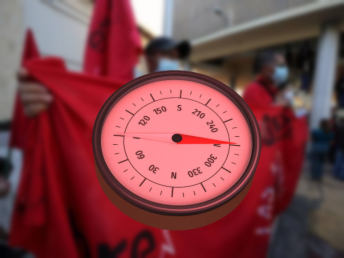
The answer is 270 °
